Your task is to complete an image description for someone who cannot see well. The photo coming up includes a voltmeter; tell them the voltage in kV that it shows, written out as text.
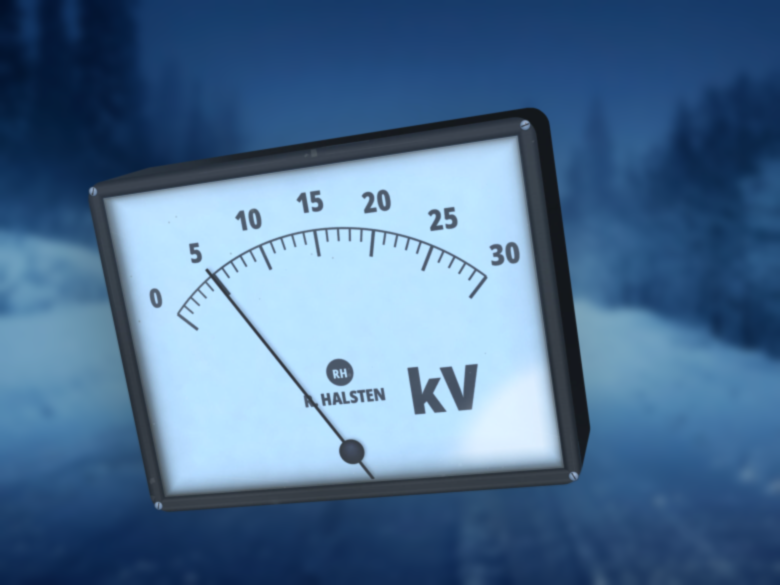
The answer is 5 kV
